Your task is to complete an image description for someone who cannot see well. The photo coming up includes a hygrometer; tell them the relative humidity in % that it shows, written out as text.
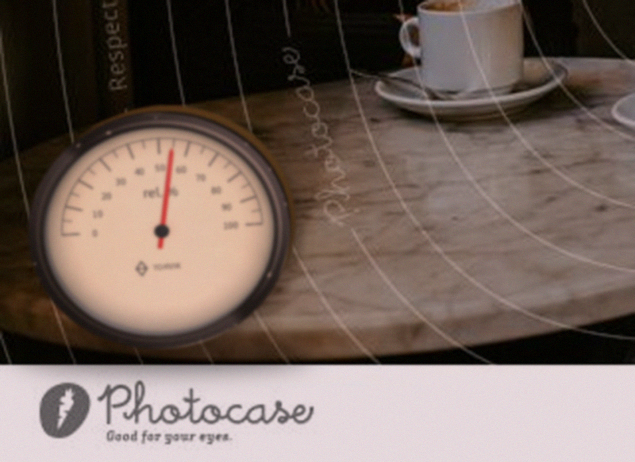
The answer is 55 %
